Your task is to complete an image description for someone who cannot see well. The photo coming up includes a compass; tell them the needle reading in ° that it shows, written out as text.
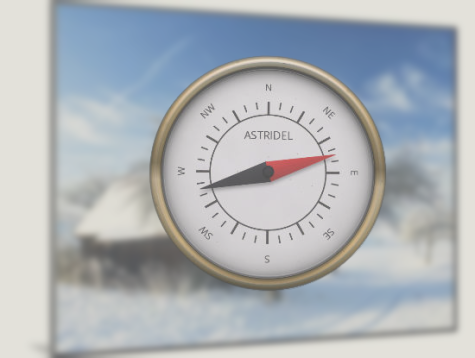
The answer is 75 °
